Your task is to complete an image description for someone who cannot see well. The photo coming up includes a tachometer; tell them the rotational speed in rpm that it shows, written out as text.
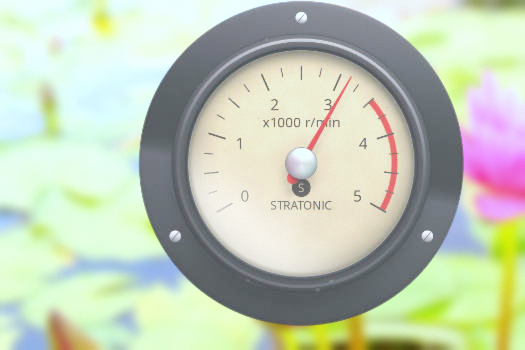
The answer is 3125 rpm
